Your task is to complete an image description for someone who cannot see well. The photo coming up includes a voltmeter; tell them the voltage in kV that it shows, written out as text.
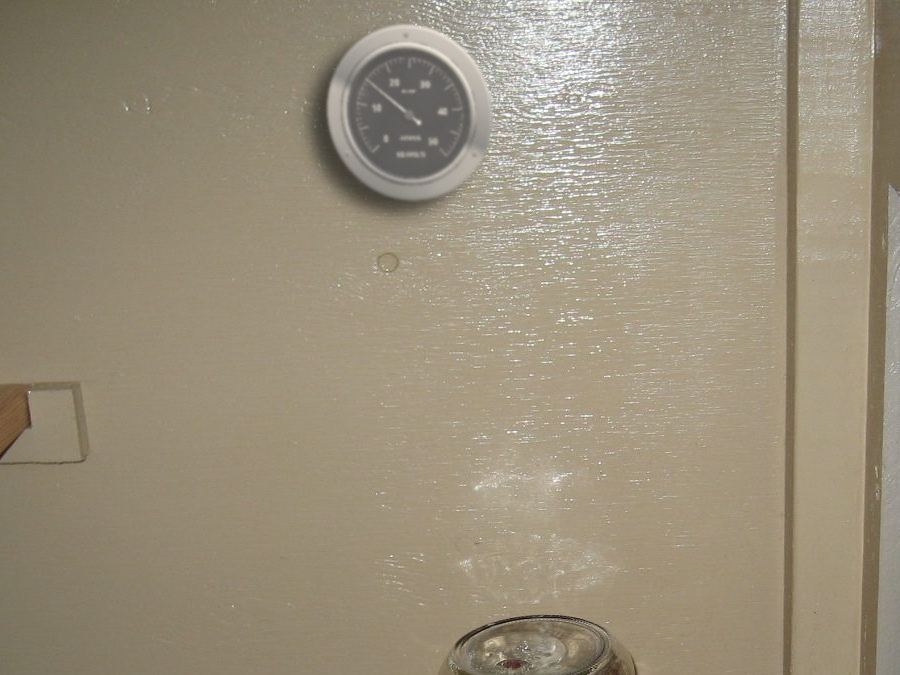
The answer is 15 kV
